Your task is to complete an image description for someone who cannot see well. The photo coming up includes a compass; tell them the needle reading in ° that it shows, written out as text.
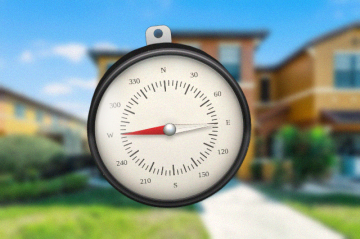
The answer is 270 °
